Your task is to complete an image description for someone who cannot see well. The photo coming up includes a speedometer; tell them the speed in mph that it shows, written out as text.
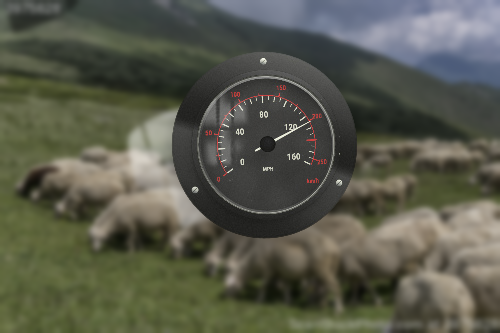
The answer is 125 mph
